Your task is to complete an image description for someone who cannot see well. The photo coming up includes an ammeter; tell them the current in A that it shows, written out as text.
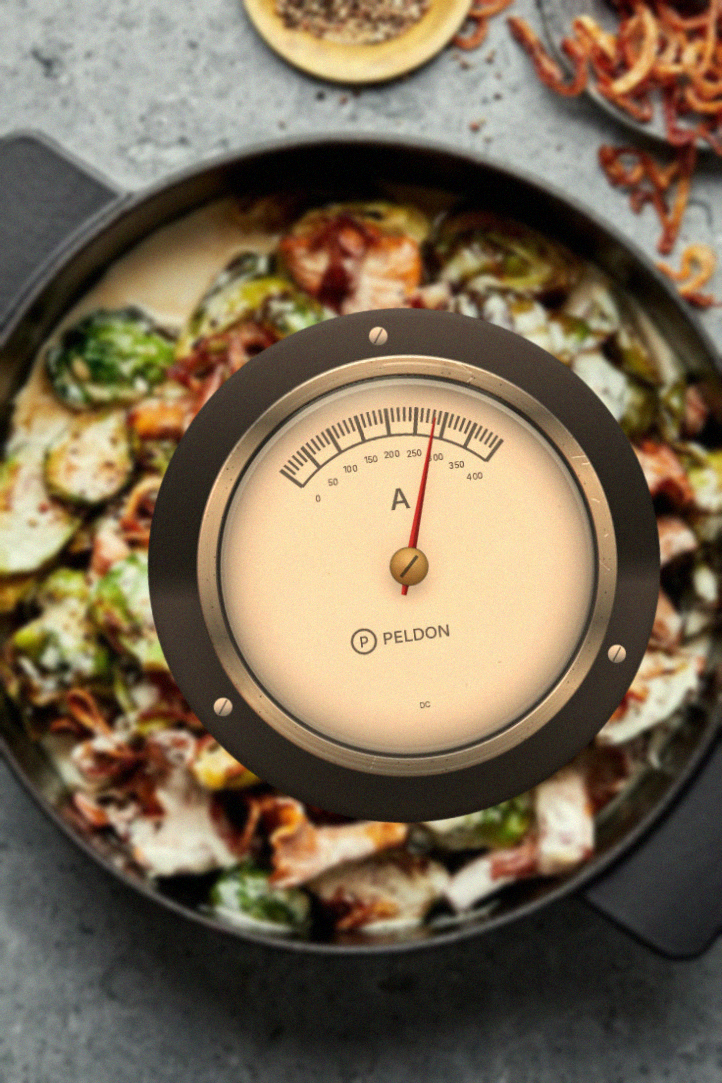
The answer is 280 A
